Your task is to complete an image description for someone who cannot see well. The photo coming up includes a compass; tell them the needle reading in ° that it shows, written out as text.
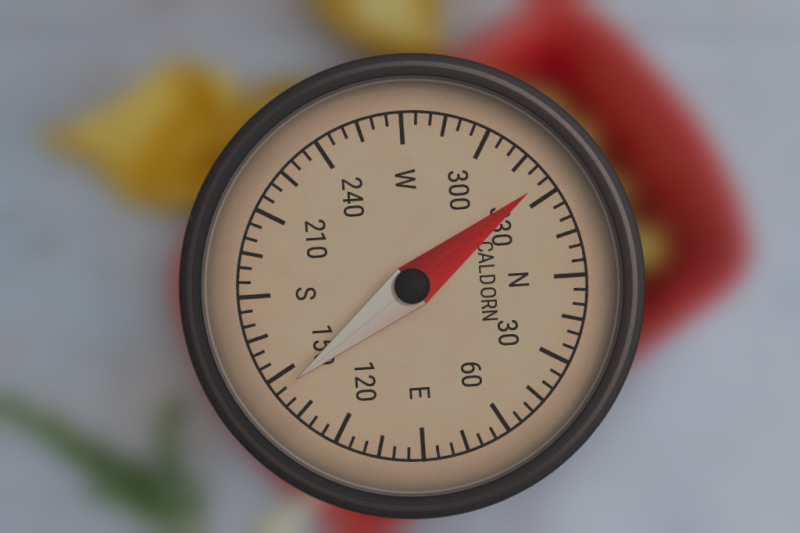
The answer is 325 °
